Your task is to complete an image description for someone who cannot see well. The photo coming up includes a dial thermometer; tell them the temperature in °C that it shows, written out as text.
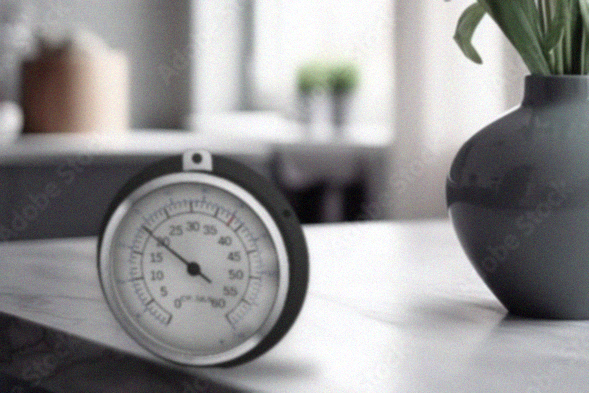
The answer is 20 °C
